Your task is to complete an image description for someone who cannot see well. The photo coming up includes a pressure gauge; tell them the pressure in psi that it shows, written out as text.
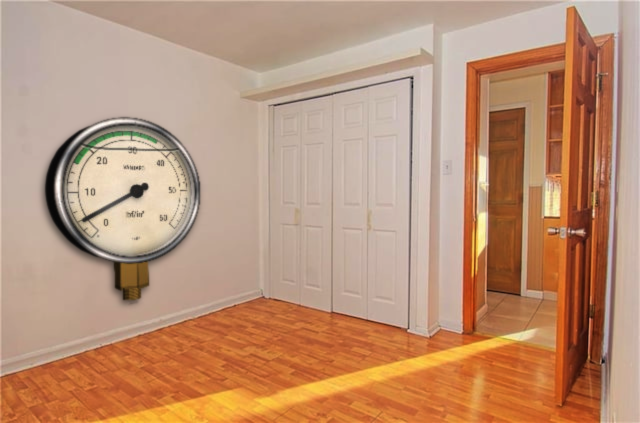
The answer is 4 psi
